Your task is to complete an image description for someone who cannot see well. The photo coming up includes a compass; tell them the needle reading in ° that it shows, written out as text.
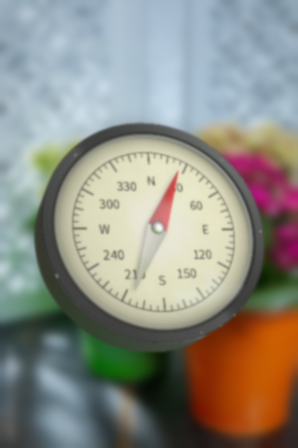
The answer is 25 °
